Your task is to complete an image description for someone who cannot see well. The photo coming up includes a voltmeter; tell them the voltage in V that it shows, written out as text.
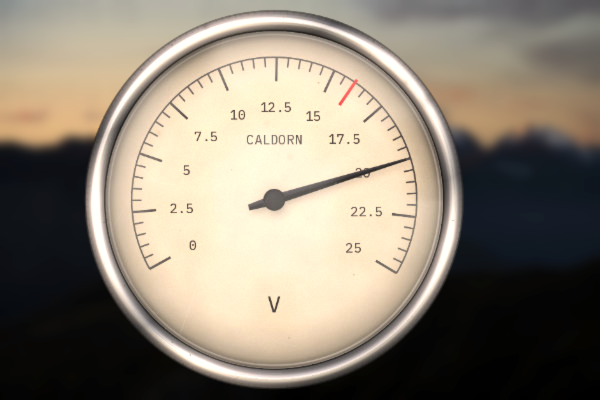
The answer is 20 V
